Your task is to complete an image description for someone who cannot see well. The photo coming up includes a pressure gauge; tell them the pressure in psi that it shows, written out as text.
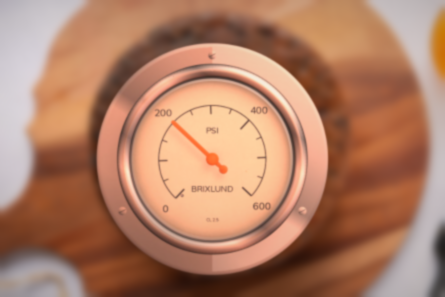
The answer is 200 psi
